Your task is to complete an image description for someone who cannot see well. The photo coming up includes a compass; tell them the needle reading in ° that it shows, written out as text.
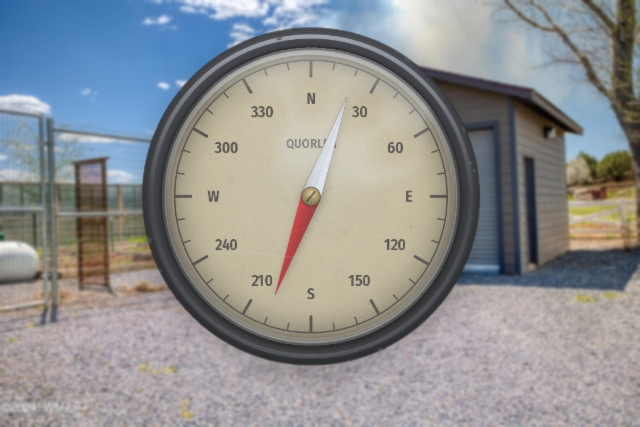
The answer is 200 °
